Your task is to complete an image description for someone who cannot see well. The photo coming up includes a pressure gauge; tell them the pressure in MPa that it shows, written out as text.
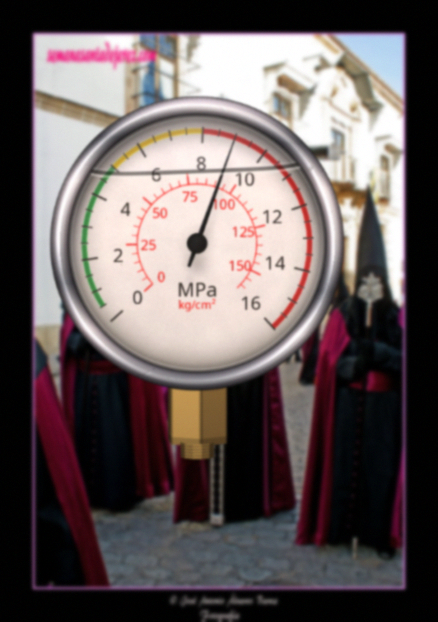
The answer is 9 MPa
